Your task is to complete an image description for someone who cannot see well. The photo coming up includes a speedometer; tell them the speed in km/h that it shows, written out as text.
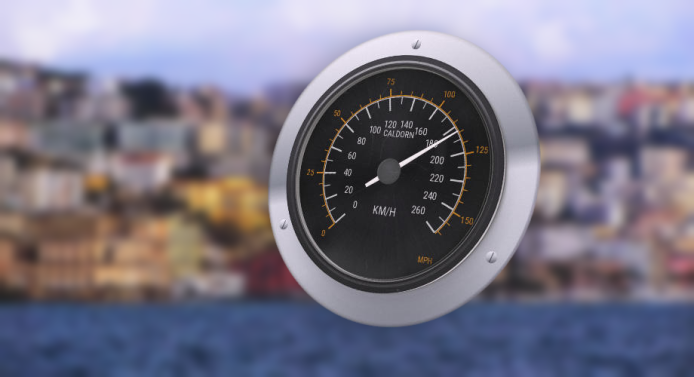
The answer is 185 km/h
